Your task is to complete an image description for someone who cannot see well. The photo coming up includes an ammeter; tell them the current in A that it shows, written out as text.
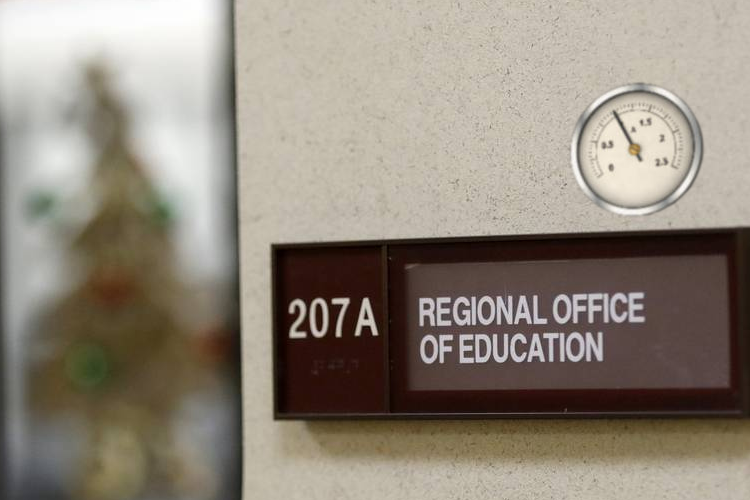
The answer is 1 A
